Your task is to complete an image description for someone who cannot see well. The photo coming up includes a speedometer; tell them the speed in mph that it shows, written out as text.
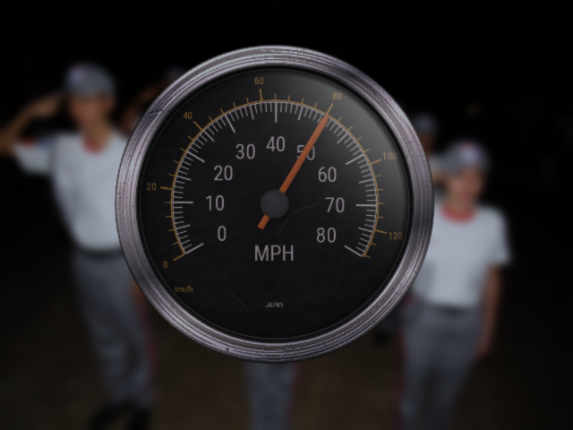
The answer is 50 mph
